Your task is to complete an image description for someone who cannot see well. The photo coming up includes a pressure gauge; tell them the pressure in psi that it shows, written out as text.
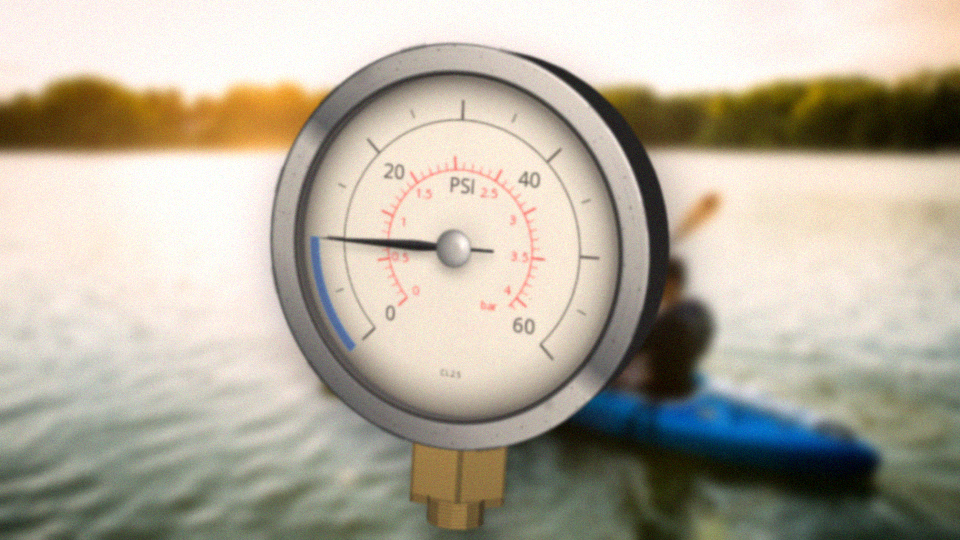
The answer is 10 psi
